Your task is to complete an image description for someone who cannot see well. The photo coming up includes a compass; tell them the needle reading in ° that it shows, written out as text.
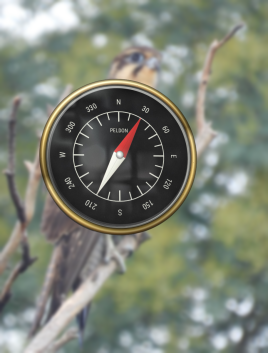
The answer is 30 °
